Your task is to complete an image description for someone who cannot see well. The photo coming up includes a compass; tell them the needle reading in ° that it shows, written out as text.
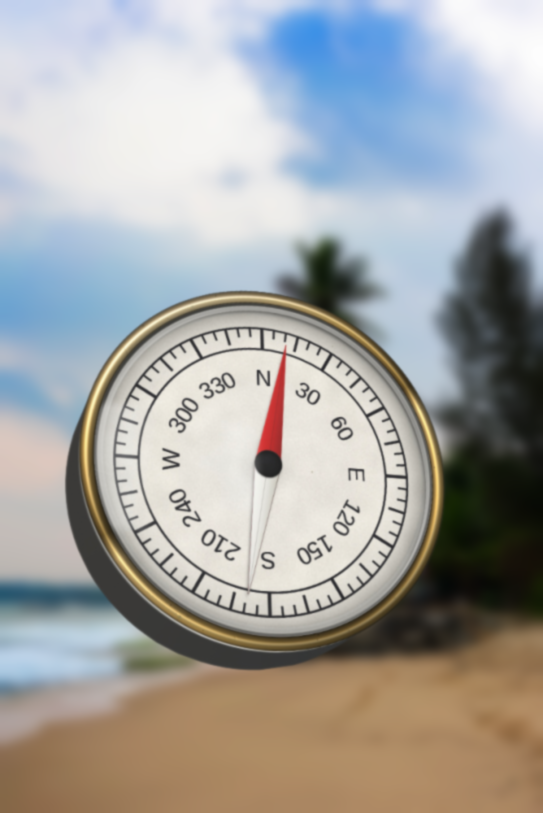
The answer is 10 °
